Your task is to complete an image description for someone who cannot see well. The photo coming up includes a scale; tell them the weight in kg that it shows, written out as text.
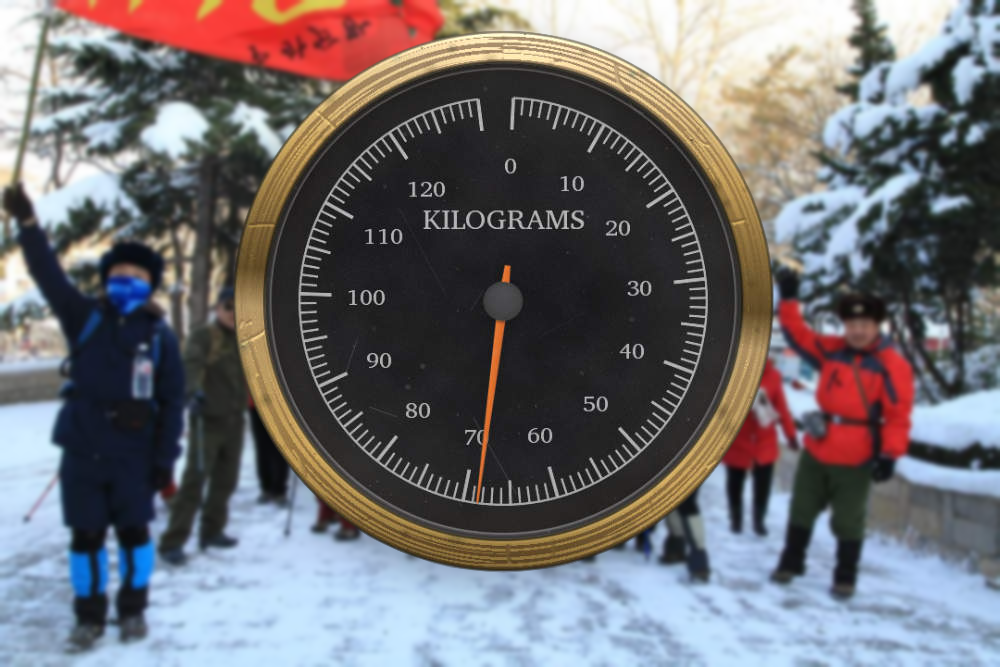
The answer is 68.5 kg
